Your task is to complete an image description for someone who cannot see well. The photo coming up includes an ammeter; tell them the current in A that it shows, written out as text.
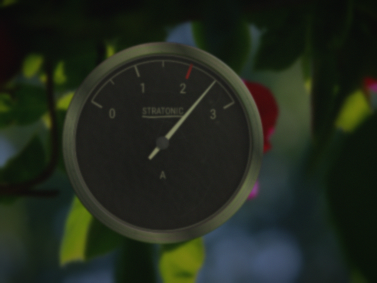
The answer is 2.5 A
